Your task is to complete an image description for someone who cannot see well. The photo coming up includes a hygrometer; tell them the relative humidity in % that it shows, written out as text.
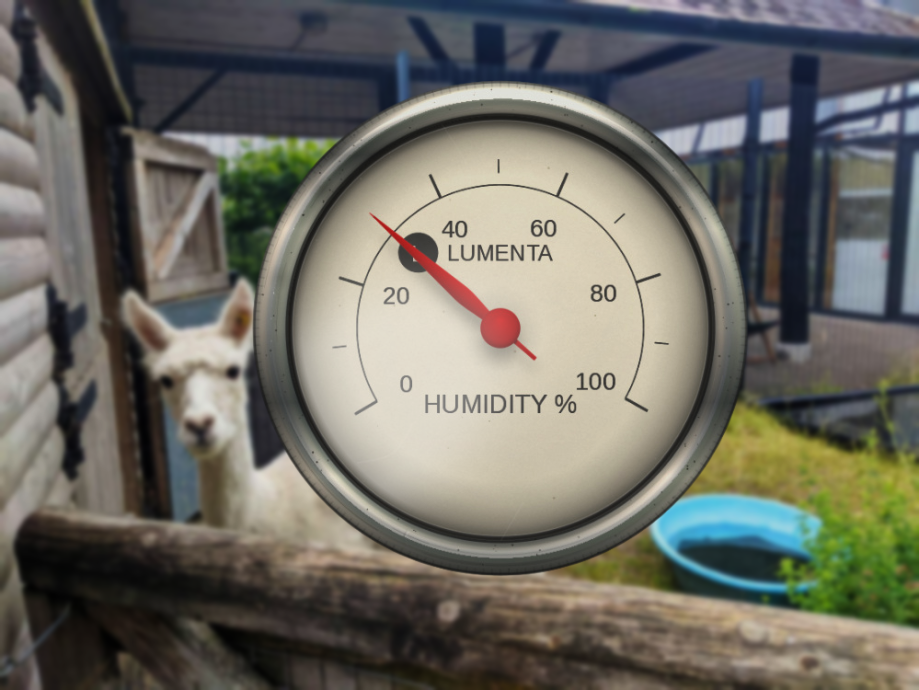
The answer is 30 %
